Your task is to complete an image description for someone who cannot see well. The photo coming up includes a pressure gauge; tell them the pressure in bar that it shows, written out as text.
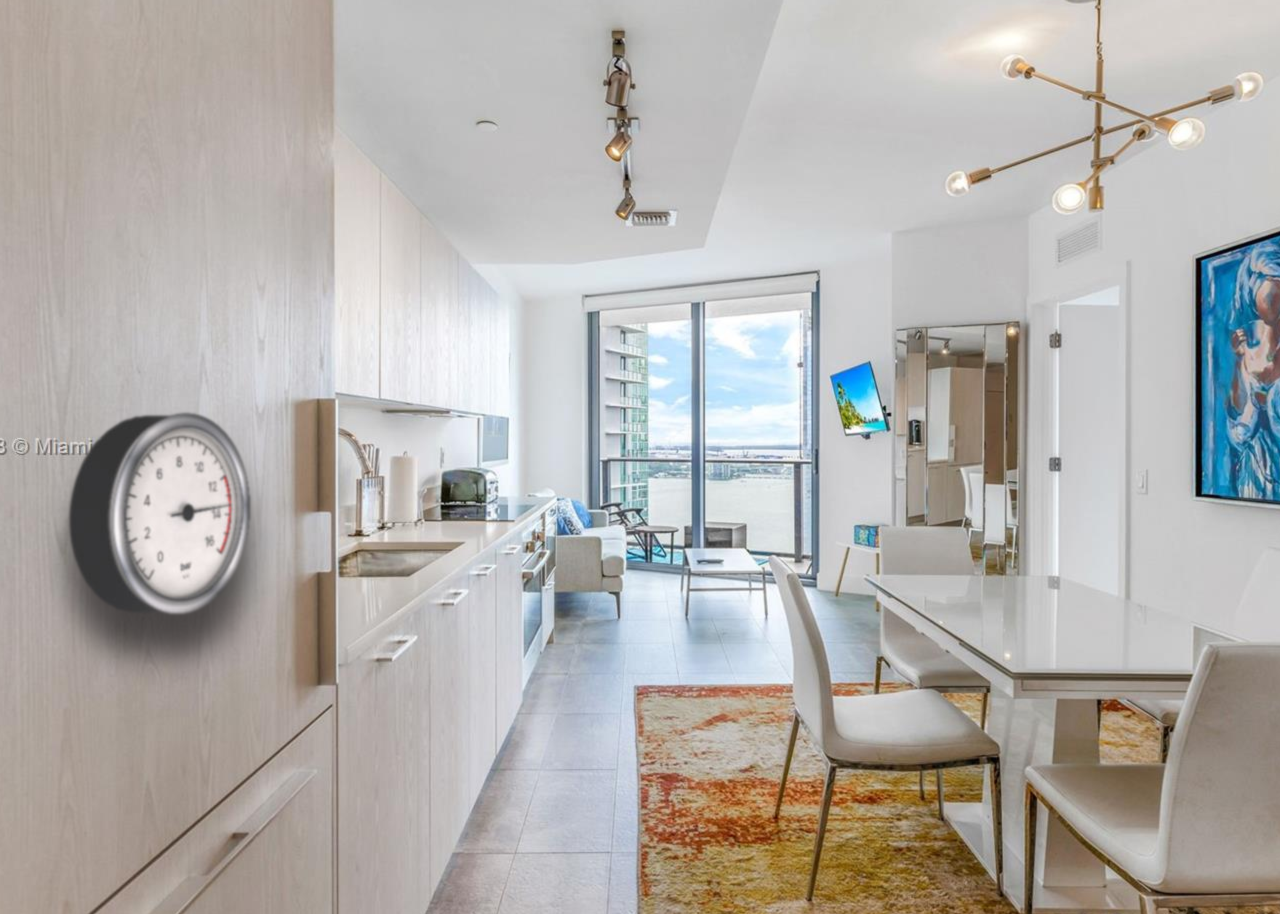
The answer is 13.5 bar
